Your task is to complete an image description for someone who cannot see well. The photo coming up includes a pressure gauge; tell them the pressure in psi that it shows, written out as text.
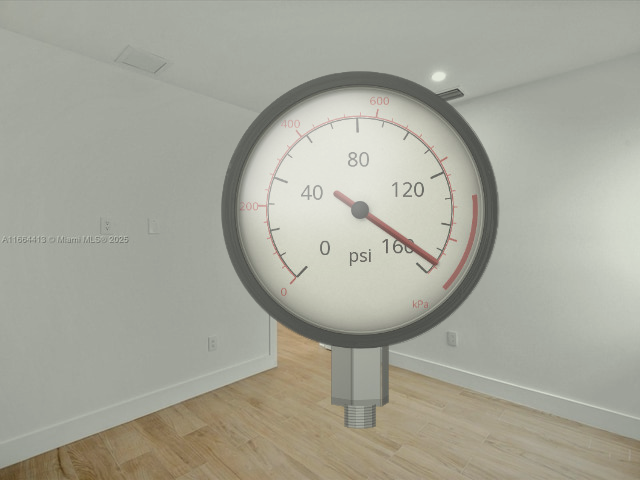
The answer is 155 psi
